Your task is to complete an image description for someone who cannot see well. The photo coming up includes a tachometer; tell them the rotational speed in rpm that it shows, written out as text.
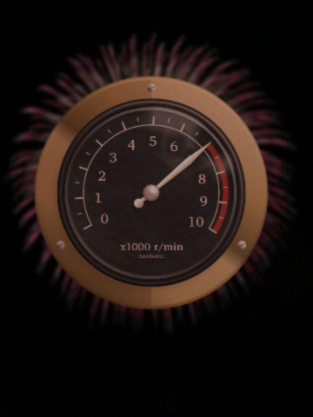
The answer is 7000 rpm
